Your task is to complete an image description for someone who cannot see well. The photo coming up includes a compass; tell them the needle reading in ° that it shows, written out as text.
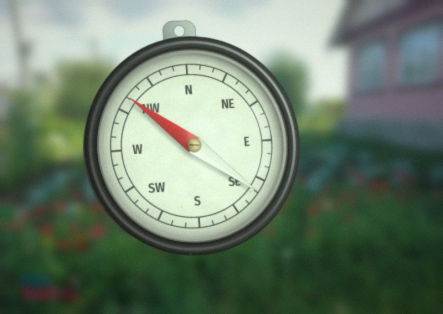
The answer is 310 °
